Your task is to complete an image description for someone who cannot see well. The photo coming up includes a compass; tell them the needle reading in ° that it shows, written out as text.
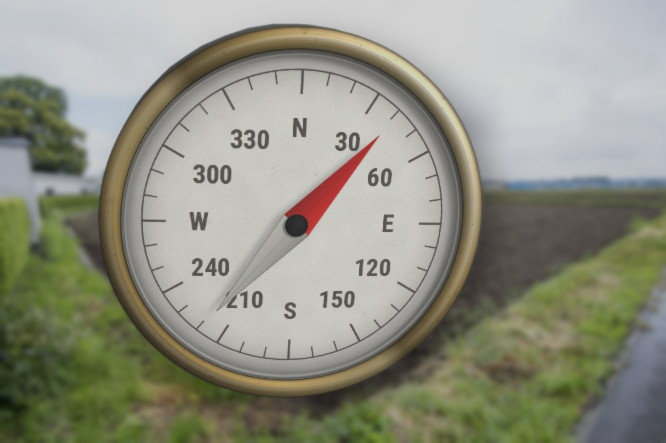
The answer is 40 °
